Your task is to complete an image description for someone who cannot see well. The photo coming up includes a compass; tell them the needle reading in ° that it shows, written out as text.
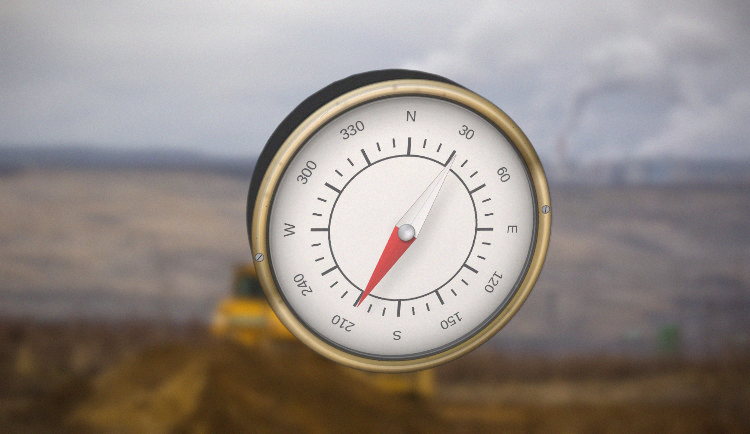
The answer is 210 °
